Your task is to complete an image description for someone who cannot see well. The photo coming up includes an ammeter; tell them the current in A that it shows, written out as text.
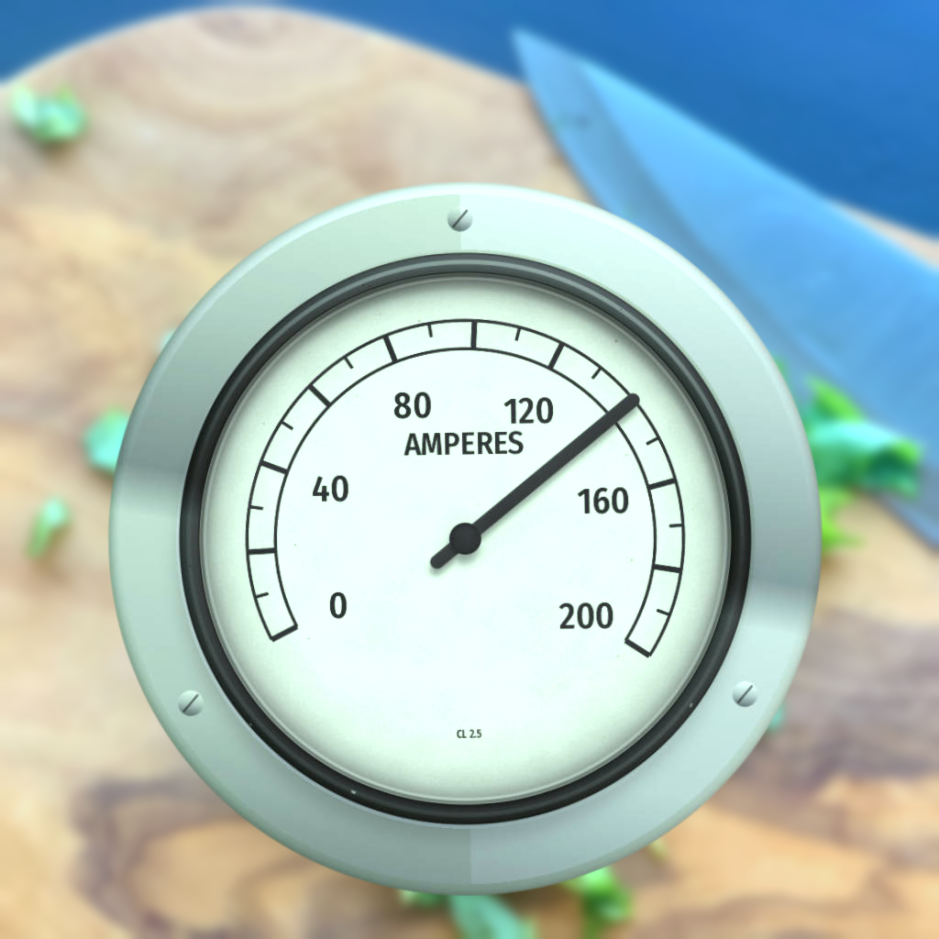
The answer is 140 A
